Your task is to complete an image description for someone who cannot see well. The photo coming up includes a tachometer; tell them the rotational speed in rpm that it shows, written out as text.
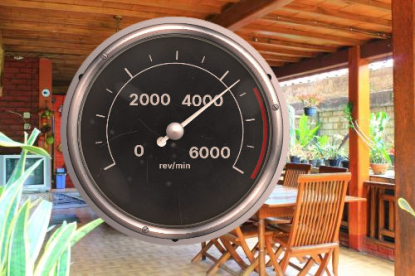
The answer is 4250 rpm
